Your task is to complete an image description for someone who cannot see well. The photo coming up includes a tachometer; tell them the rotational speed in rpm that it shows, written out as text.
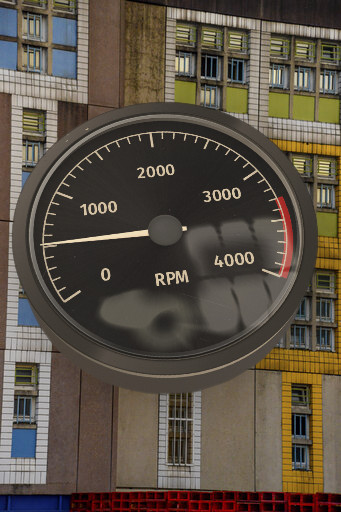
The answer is 500 rpm
